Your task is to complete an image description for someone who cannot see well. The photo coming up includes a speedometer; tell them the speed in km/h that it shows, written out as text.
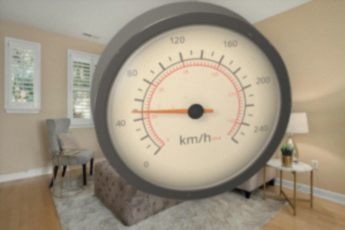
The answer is 50 km/h
